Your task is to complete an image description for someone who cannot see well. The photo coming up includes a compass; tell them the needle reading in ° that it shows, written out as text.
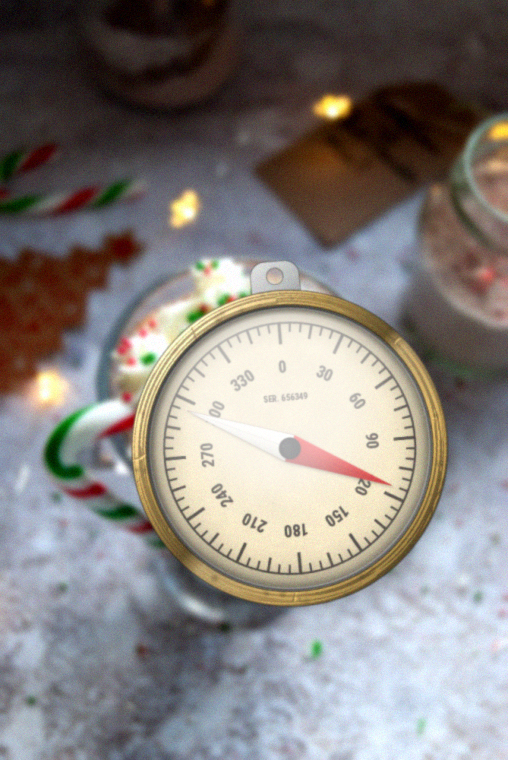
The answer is 115 °
